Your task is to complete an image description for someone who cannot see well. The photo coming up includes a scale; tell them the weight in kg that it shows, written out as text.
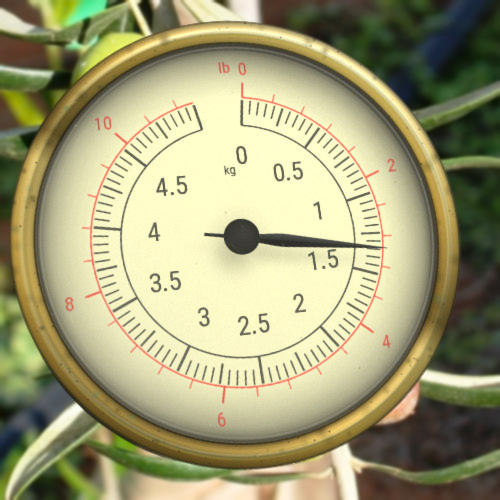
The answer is 1.35 kg
